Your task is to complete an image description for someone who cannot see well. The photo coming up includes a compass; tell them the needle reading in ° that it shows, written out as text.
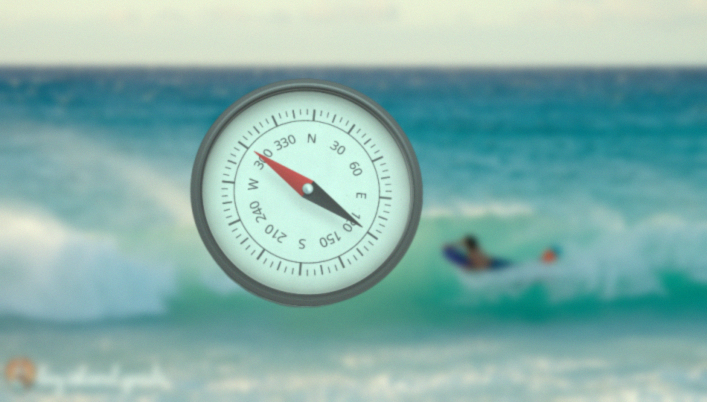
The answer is 300 °
